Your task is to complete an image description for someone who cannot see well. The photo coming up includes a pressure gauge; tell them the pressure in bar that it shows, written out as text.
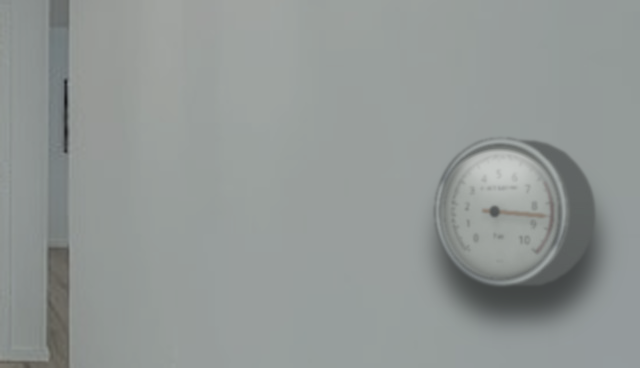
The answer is 8.5 bar
